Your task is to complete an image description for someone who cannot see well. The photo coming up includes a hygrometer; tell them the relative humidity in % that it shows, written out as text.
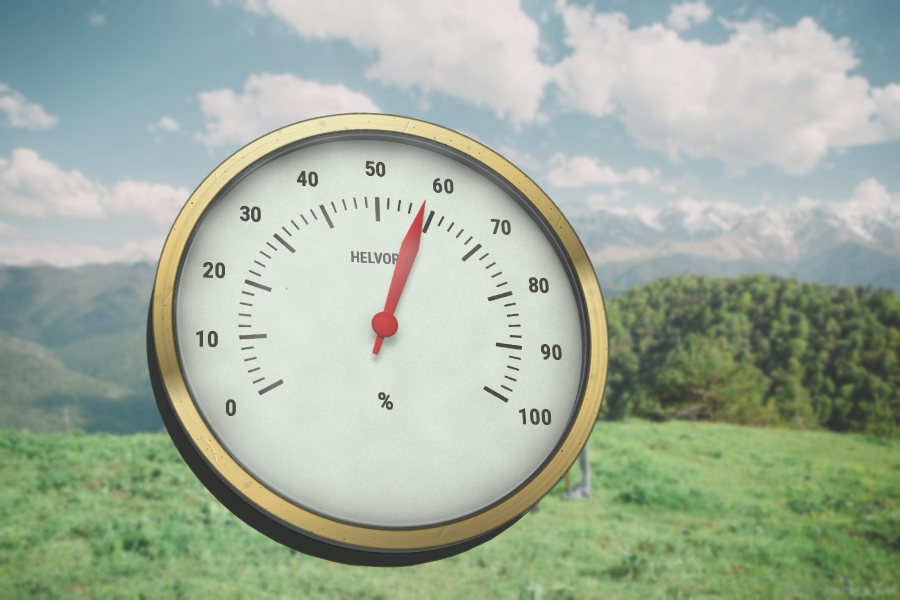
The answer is 58 %
